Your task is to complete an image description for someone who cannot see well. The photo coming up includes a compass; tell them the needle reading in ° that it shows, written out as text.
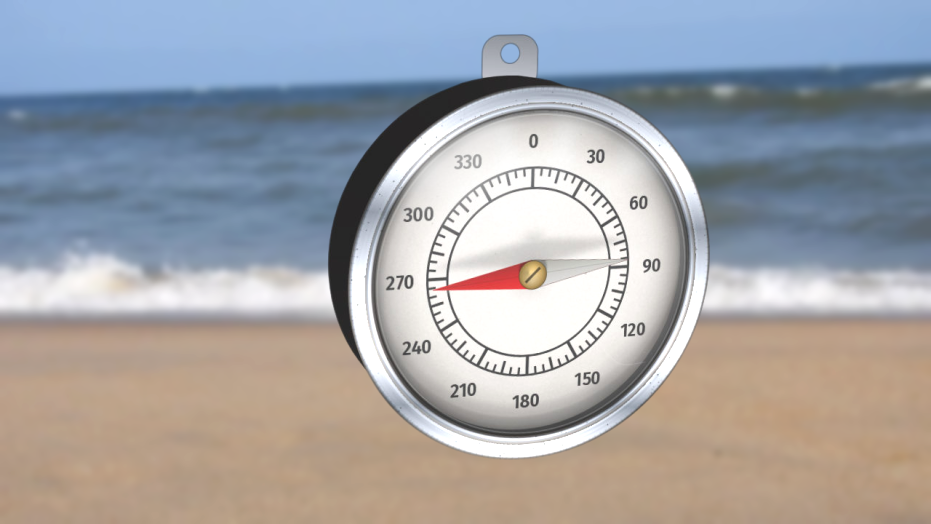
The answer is 265 °
